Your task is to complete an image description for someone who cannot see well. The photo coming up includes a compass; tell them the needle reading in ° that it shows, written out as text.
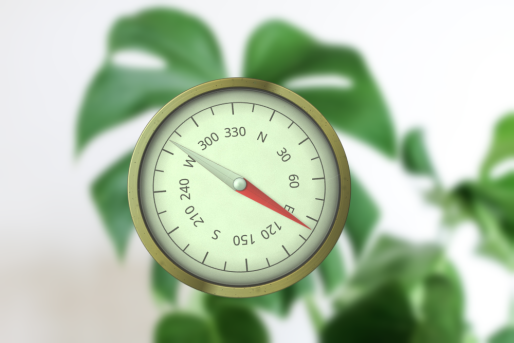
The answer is 97.5 °
